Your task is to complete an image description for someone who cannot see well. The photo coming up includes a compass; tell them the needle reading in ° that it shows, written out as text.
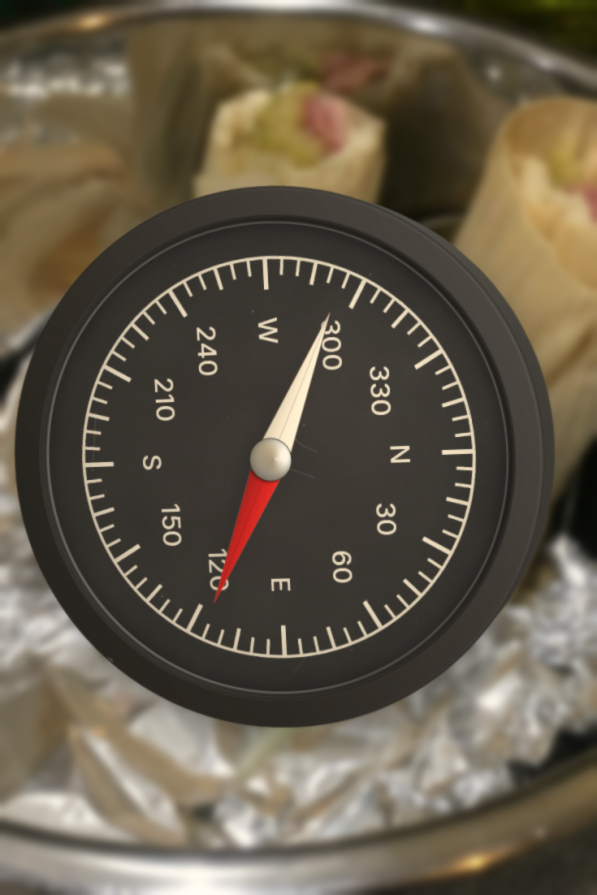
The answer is 115 °
